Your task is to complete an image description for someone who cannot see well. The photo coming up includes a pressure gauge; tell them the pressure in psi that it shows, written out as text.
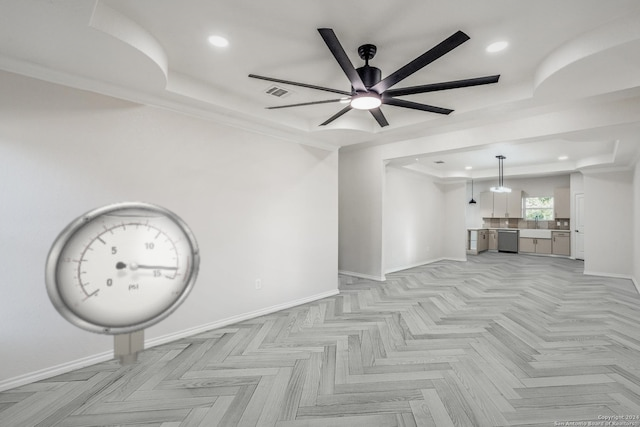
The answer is 14 psi
